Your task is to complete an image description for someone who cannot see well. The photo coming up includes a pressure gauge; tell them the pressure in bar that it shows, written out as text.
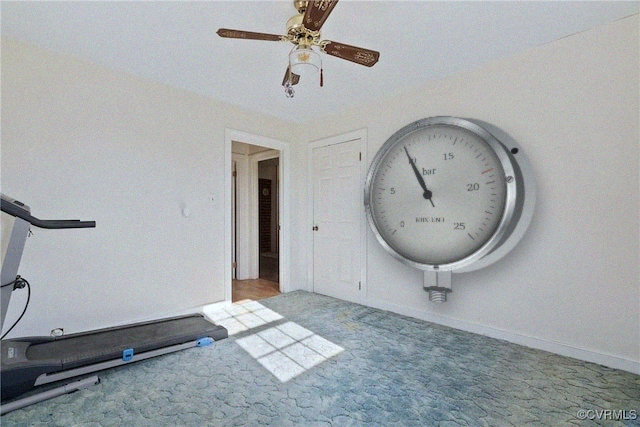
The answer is 10 bar
